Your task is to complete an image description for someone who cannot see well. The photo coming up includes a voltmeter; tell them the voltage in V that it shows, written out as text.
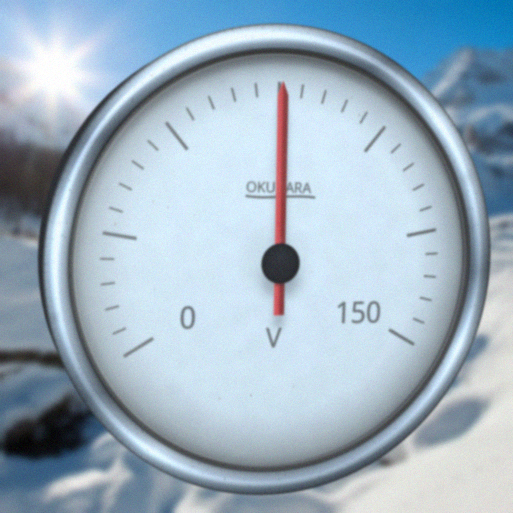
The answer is 75 V
